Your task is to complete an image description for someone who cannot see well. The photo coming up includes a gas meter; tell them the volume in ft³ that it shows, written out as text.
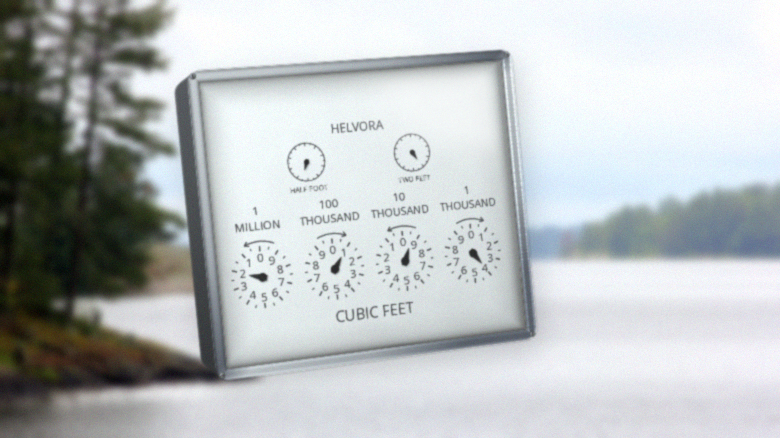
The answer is 209400 ft³
